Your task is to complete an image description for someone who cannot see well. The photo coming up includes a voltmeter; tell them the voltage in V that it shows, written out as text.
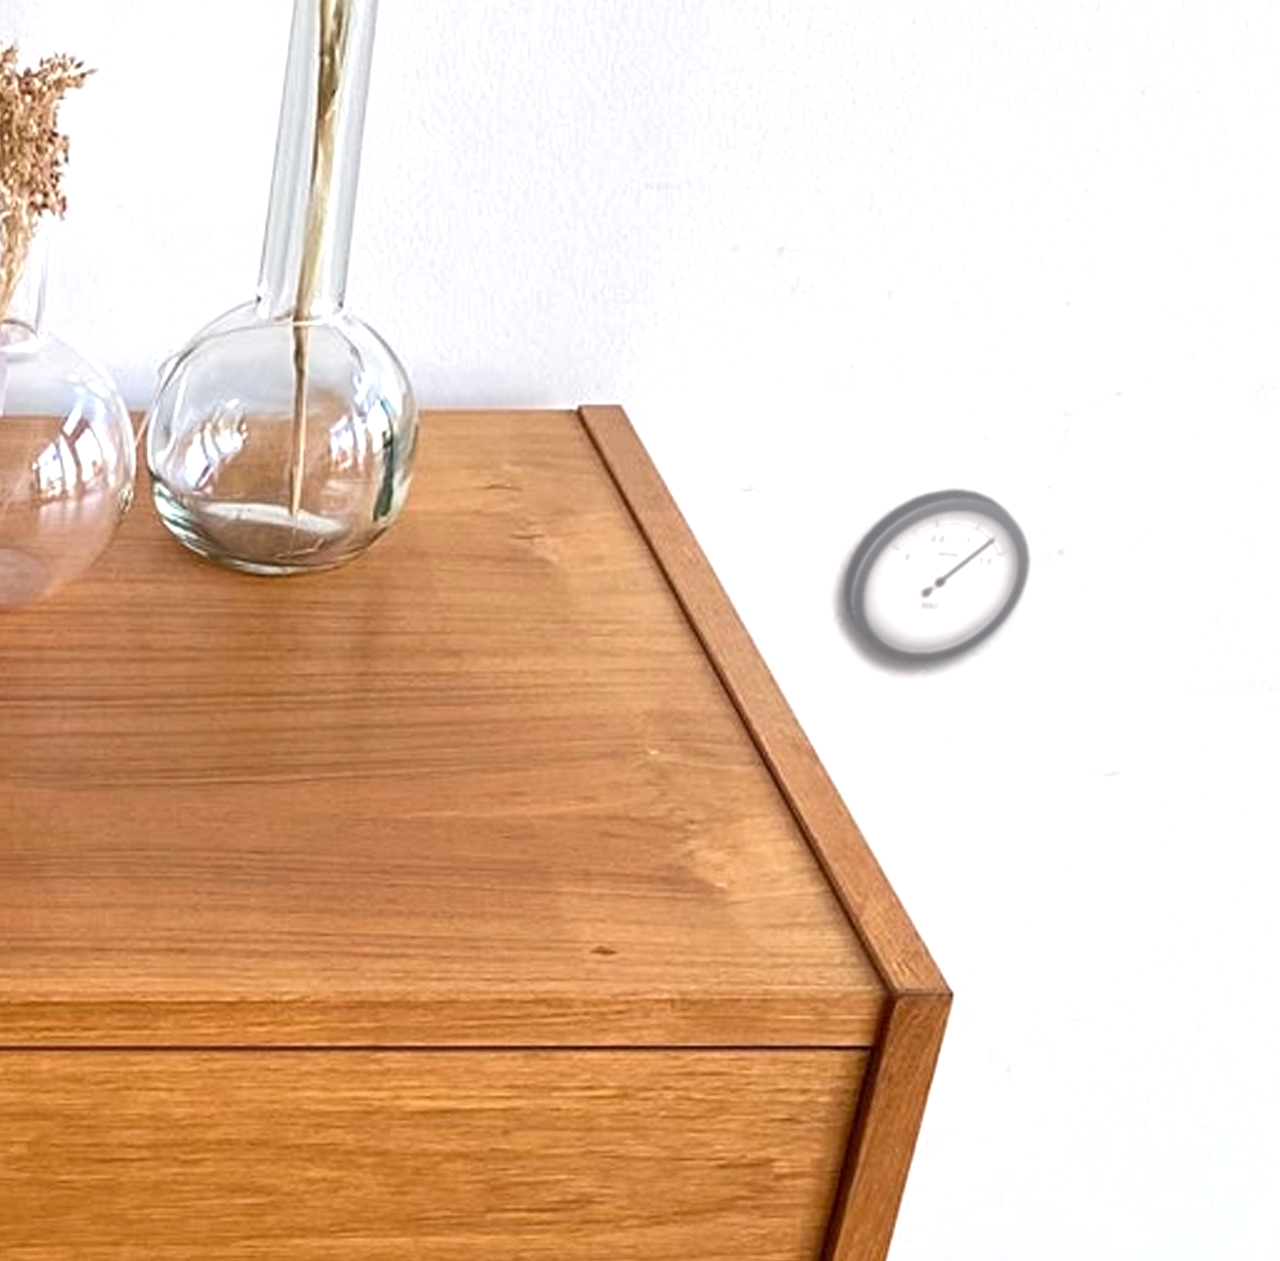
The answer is 1.25 V
